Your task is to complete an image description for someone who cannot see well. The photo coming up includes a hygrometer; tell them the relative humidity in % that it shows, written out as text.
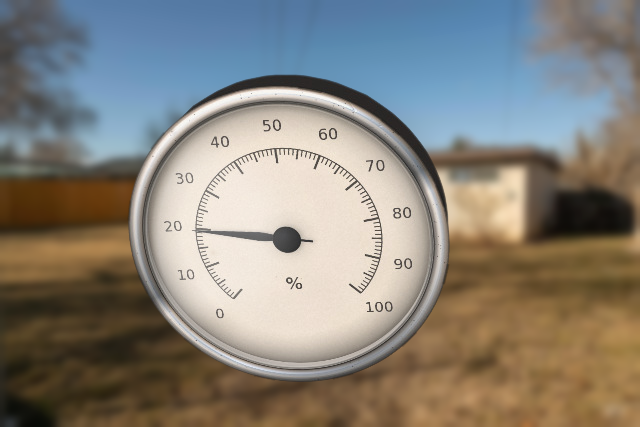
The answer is 20 %
